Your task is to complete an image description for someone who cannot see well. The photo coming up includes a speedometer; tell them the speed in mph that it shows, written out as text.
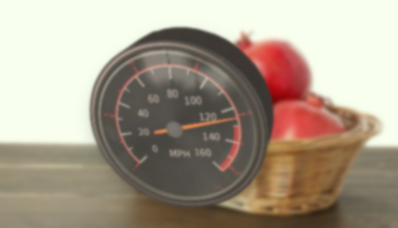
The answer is 125 mph
